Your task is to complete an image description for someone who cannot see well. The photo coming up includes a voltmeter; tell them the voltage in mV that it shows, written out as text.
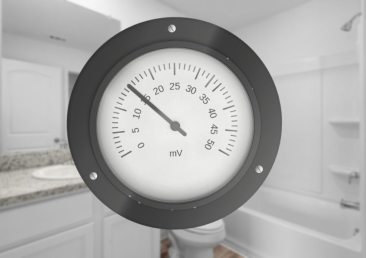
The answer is 15 mV
